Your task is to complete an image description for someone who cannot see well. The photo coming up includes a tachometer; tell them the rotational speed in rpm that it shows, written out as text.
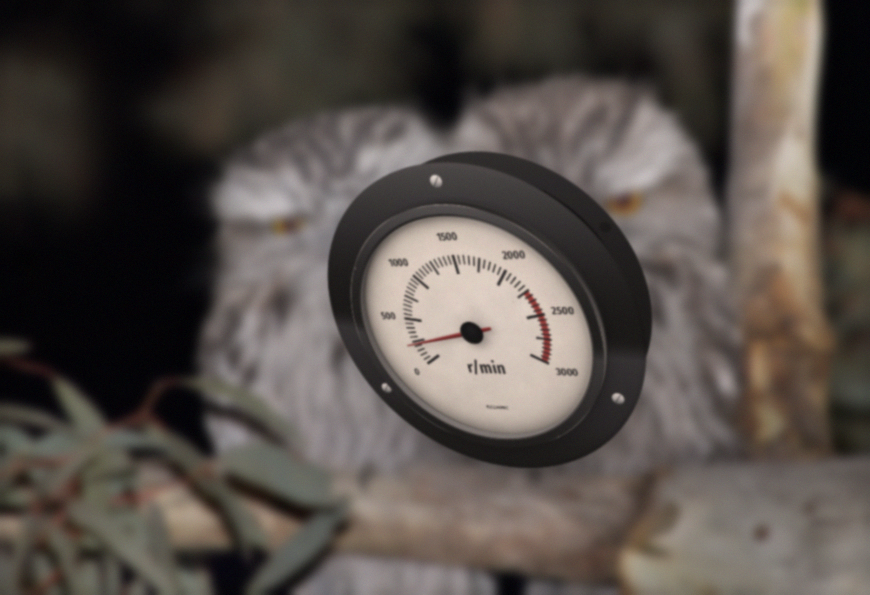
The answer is 250 rpm
